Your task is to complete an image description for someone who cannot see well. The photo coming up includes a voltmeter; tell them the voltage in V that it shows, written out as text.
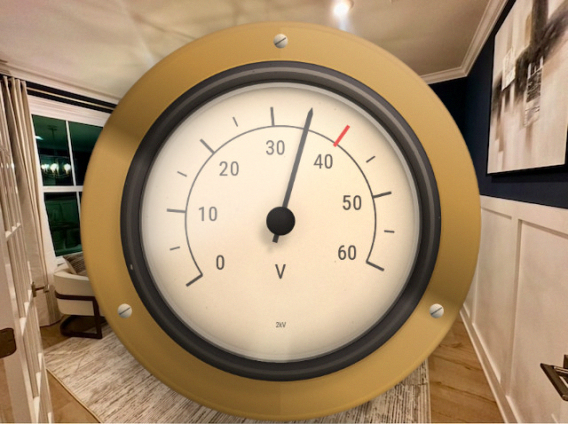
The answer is 35 V
